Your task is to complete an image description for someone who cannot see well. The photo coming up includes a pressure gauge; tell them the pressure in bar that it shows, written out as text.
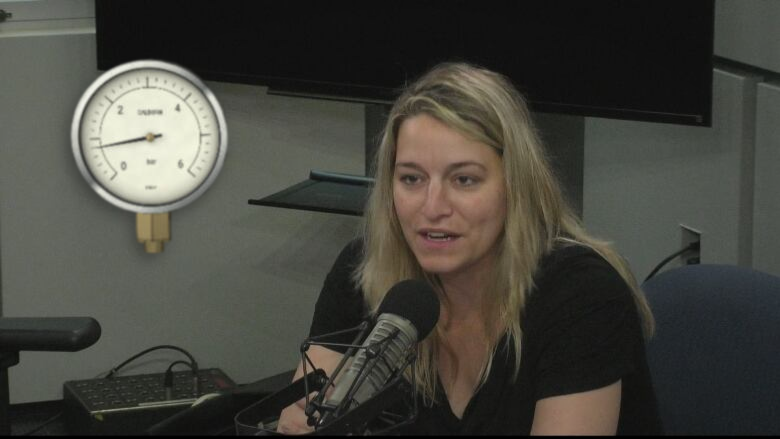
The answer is 0.8 bar
